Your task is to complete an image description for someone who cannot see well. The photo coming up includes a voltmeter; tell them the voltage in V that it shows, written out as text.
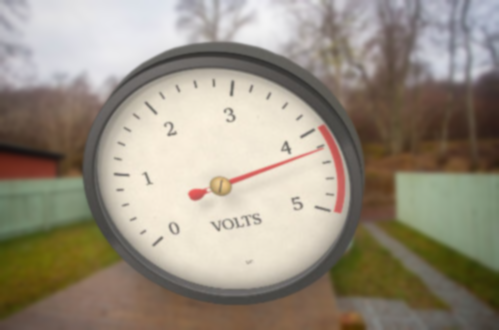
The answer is 4.2 V
